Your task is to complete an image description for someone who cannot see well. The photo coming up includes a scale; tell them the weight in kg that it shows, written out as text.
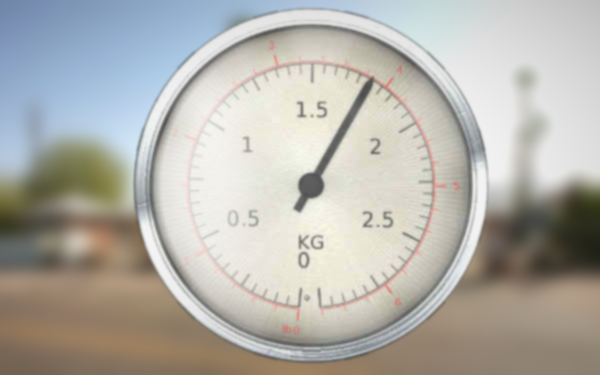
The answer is 1.75 kg
